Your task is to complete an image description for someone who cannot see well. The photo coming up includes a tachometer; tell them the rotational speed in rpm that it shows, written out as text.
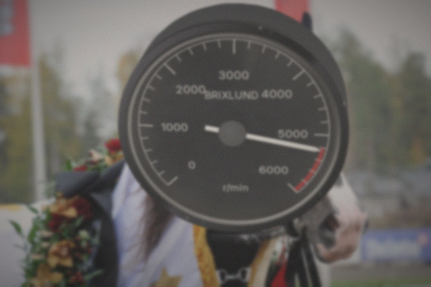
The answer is 5200 rpm
